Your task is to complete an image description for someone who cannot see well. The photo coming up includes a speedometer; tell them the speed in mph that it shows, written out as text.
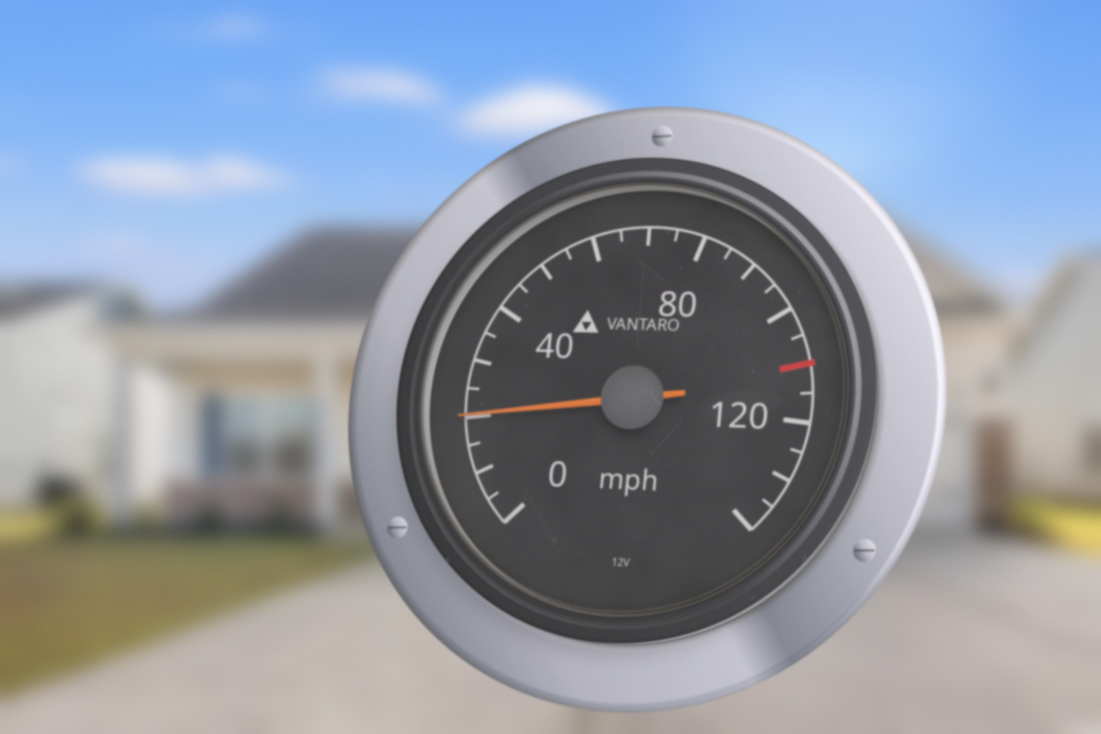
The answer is 20 mph
